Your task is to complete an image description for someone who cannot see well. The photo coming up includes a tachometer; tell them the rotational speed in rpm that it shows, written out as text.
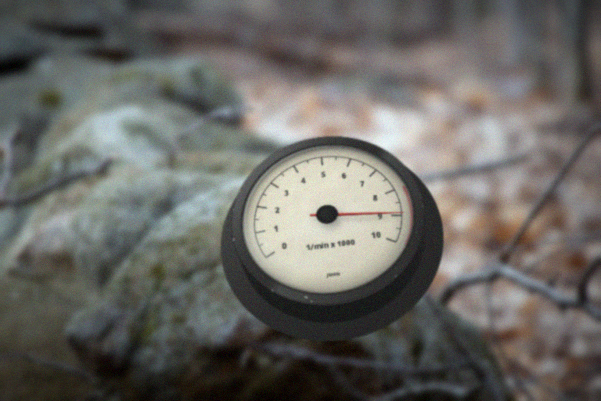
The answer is 9000 rpm
